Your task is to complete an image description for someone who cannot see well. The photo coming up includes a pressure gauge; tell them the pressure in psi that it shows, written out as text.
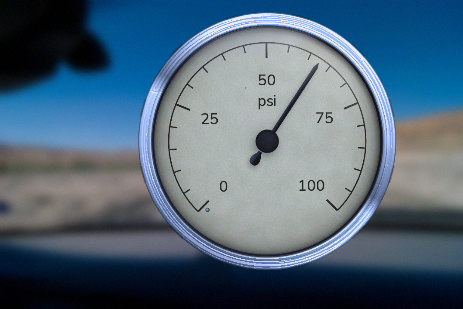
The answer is 62.5 psi
